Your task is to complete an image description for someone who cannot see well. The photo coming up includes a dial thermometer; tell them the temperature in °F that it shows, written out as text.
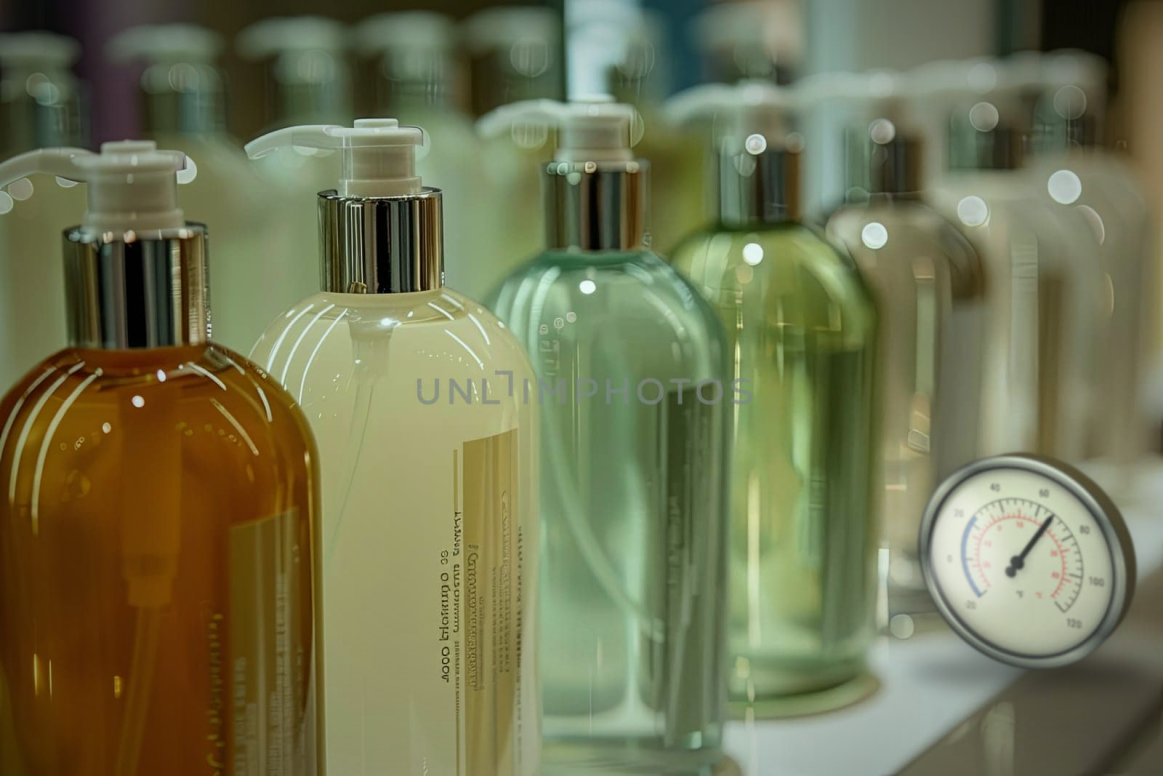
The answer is 68 °F
